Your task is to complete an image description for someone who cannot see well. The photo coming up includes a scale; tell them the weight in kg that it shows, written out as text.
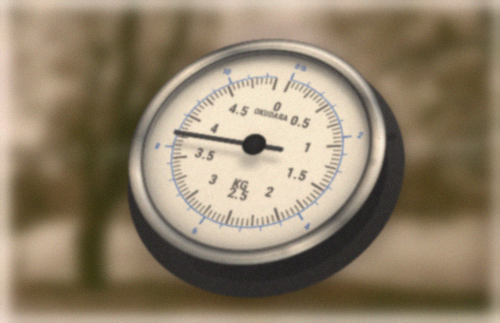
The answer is 3.75 kg
